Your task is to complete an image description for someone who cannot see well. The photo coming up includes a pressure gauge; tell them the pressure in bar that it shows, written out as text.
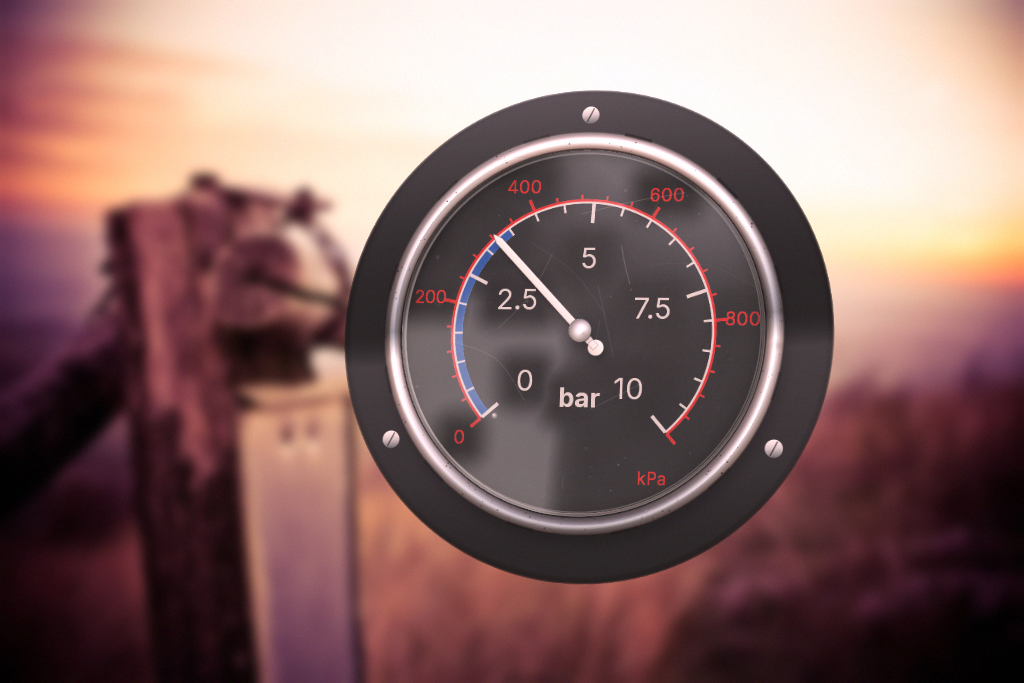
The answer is 3.25 bar
